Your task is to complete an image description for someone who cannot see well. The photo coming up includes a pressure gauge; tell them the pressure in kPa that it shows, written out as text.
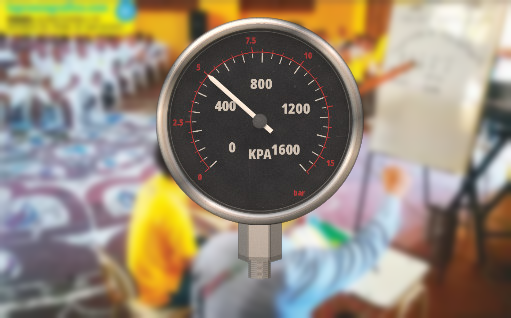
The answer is 500 kPa
